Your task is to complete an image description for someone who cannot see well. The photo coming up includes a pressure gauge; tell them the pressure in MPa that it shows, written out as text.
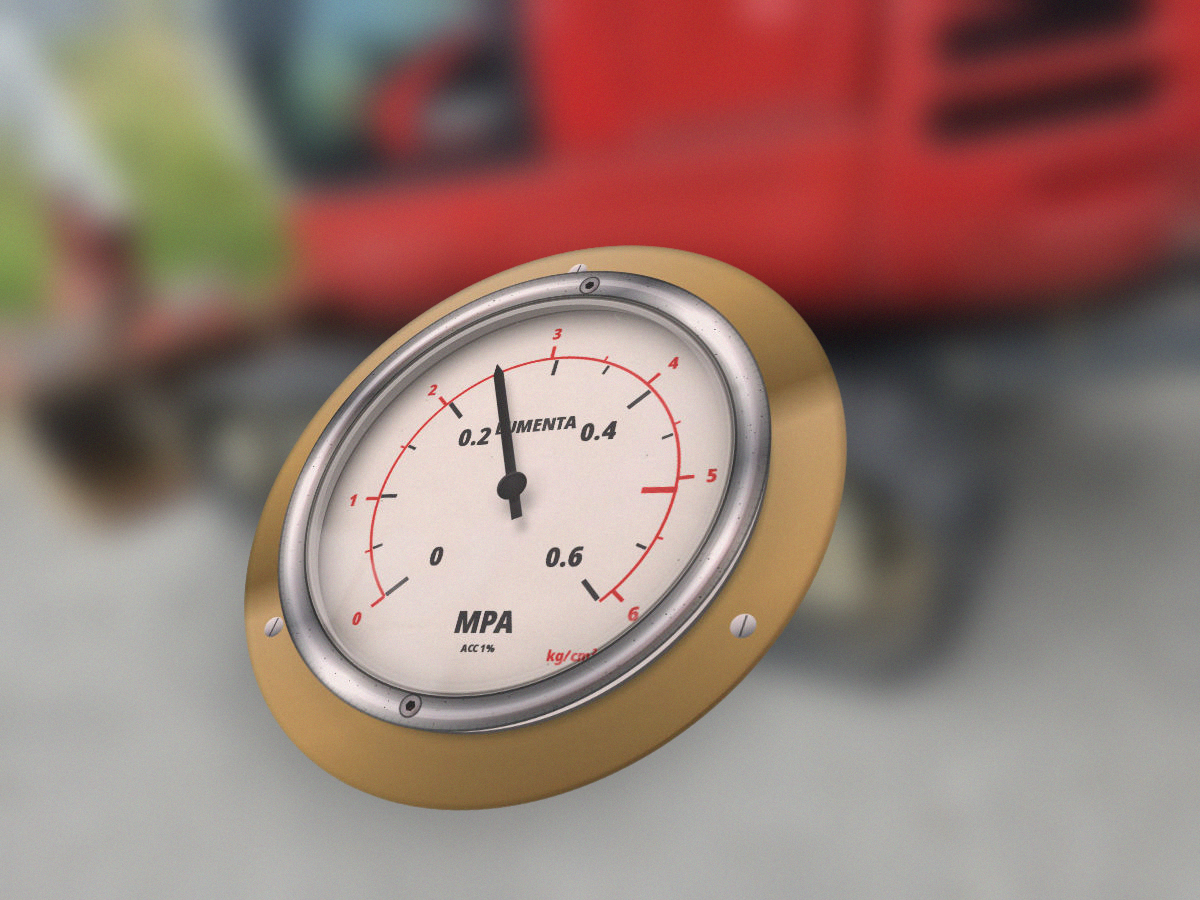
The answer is 0.25 MPa
